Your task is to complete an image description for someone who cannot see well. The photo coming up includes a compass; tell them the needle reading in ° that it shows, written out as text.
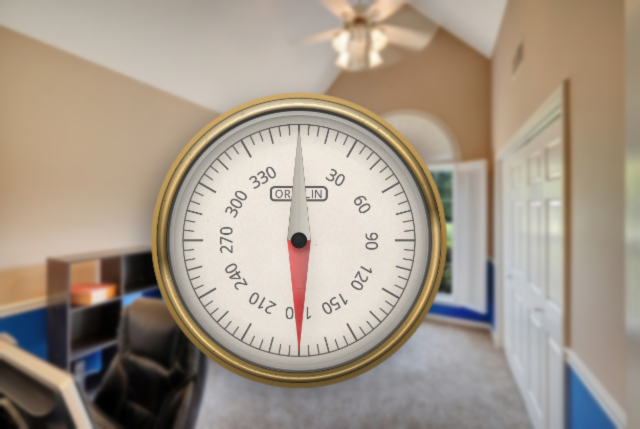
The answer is 180 °
